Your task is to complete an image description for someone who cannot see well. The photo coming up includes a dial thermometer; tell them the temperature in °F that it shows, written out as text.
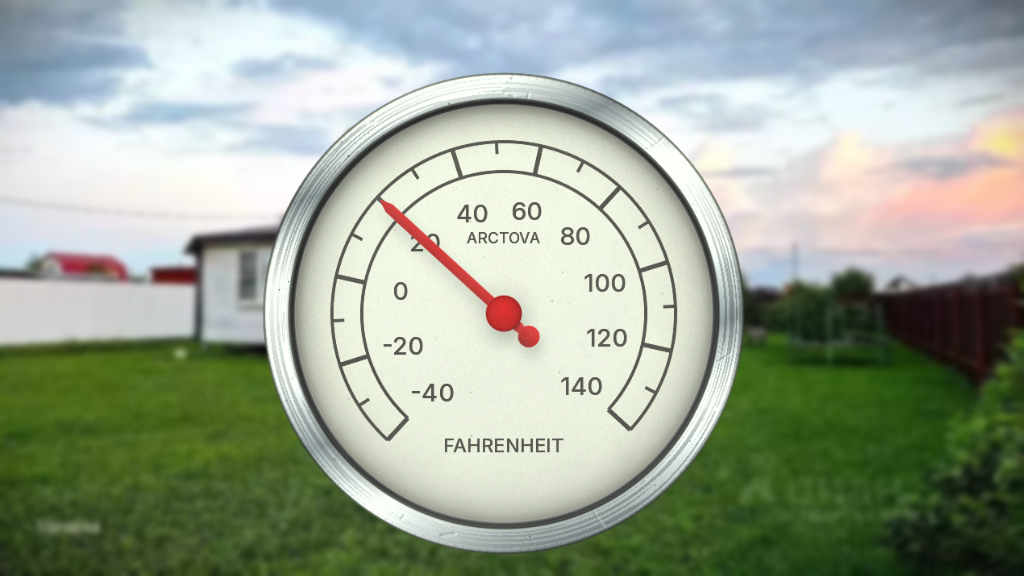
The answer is 20 °F
